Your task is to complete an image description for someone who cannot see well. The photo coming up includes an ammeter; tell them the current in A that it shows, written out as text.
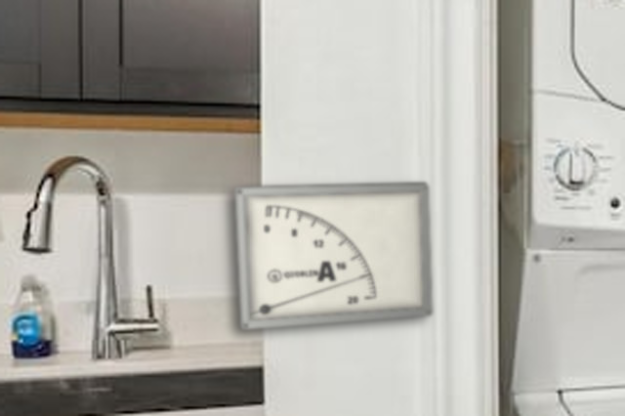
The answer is 18 A
